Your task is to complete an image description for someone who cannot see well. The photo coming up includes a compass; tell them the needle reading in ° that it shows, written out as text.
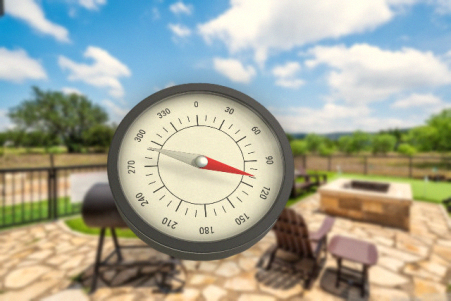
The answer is 110 °
